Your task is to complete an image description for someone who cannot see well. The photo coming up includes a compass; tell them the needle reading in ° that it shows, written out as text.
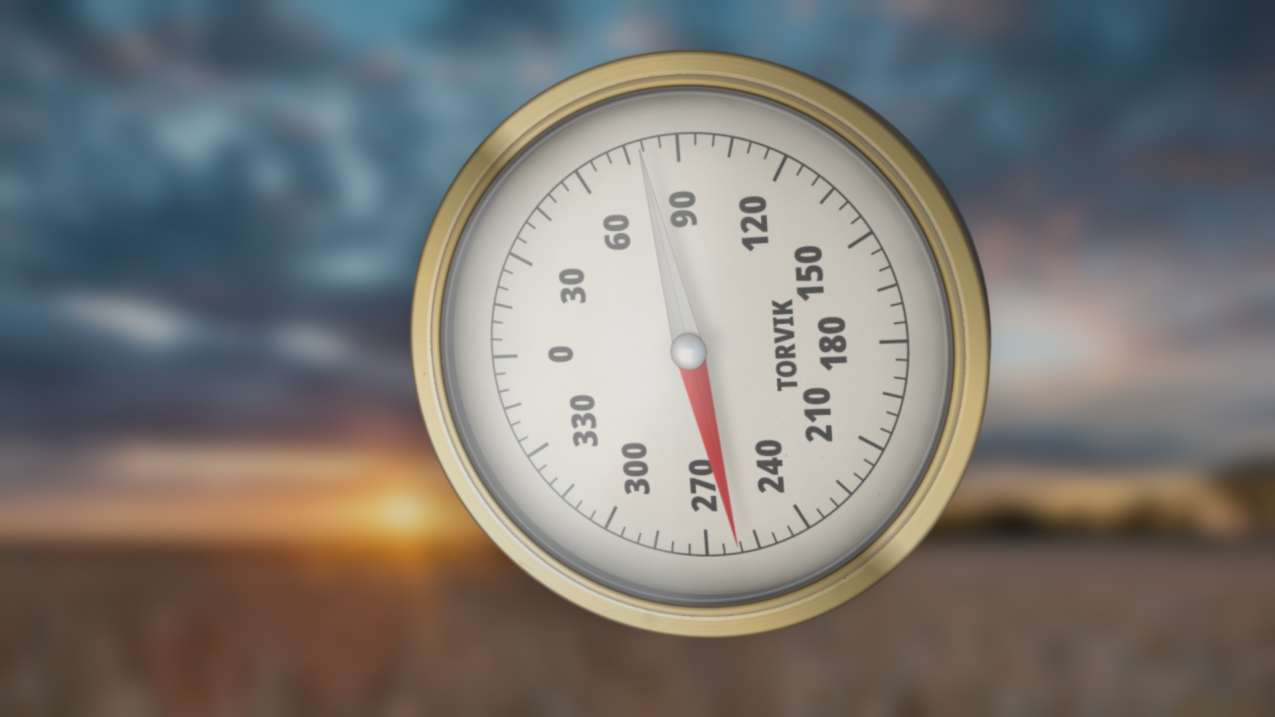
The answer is 260 °
